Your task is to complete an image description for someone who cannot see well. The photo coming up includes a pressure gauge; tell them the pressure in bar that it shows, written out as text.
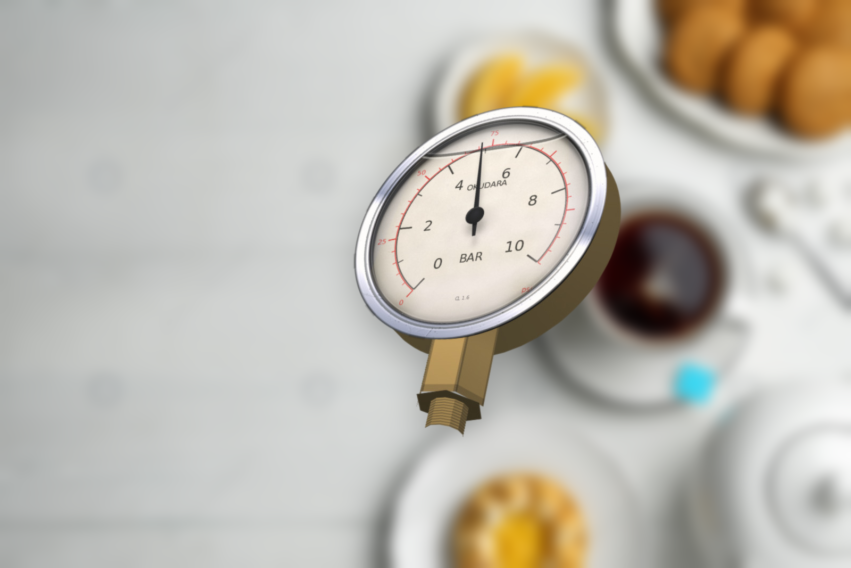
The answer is 5 bar
